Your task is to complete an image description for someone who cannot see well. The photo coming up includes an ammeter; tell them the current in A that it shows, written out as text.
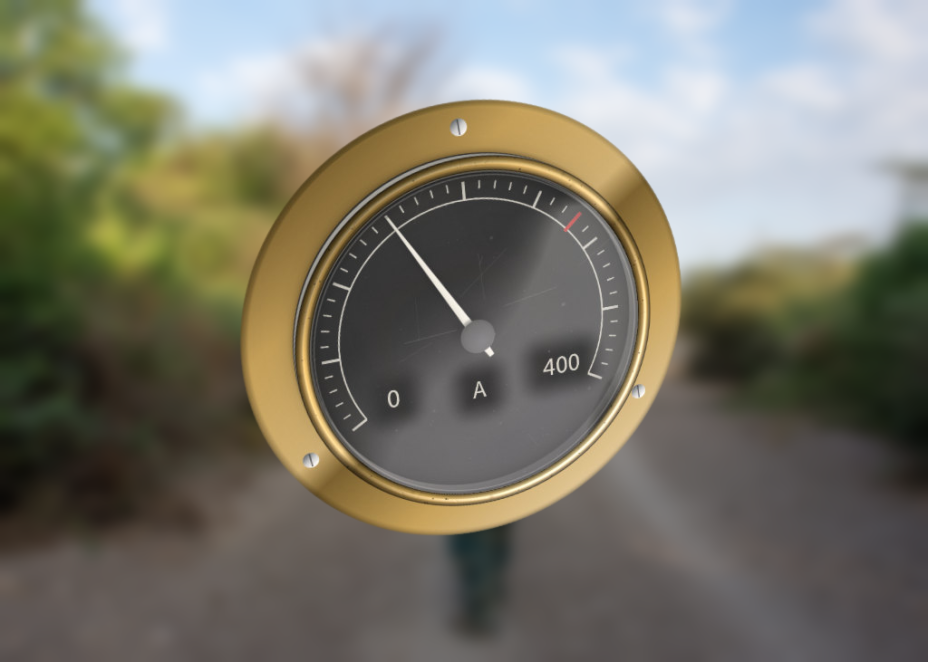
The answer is 150 A
